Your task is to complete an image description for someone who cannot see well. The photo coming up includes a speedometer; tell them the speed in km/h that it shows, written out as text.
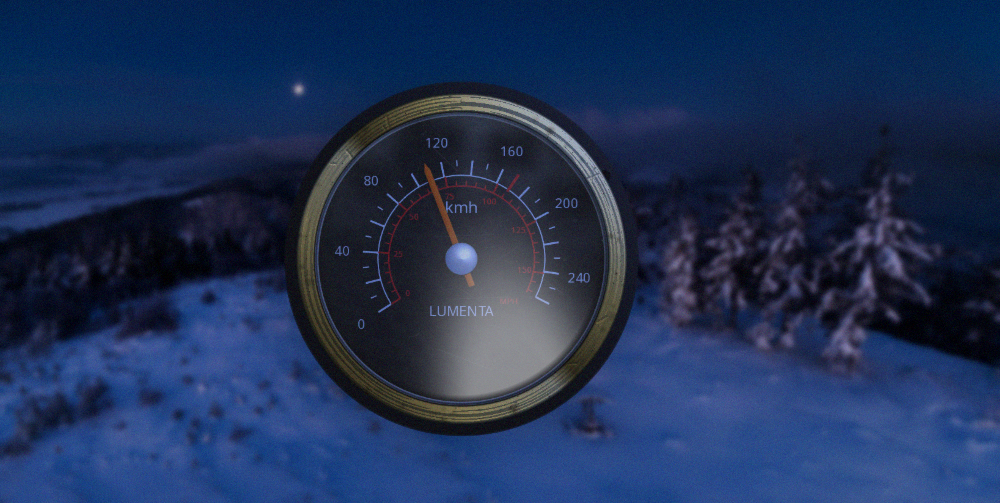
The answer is 110 km/h
